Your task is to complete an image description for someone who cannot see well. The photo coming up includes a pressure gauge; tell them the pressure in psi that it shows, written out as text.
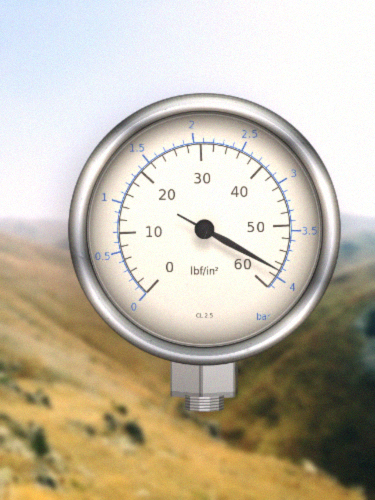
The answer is 57 psi
